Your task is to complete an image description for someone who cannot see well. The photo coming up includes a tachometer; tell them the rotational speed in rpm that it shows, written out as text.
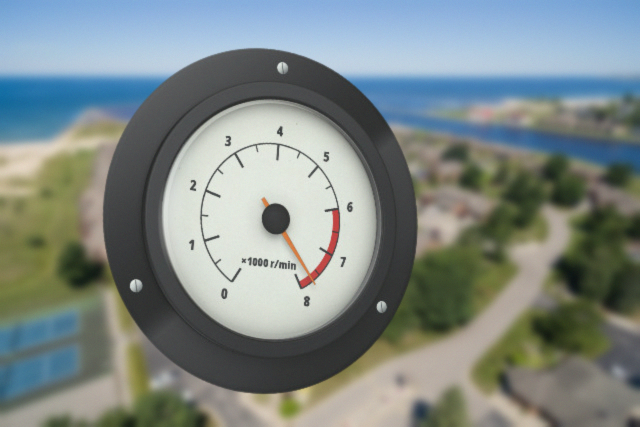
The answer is 7750 rpm
